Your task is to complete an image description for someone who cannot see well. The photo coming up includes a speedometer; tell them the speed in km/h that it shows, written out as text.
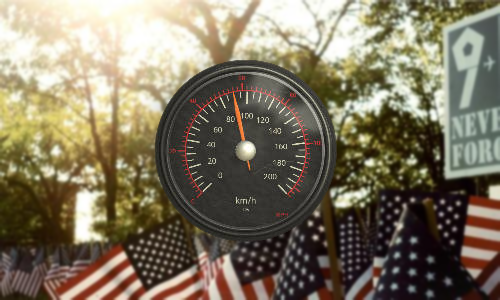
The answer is 90 km/h
